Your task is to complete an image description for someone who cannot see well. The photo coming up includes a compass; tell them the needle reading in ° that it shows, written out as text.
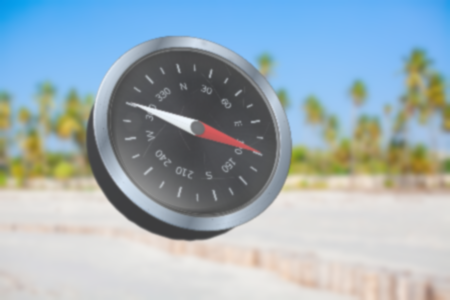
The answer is 120 °
